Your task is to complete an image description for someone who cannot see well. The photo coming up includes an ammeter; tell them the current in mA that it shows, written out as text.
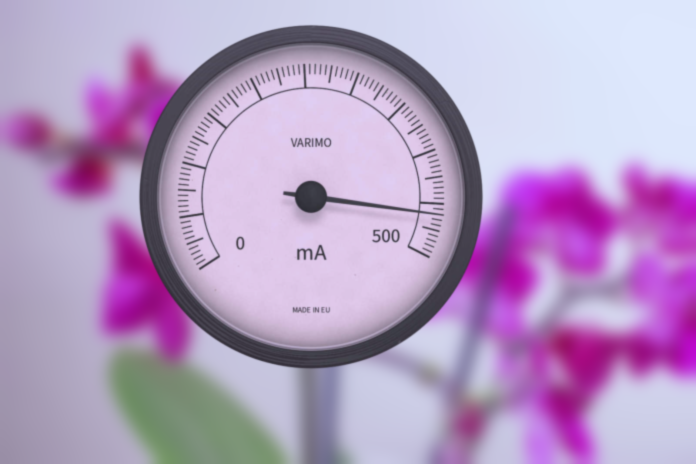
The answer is 460 mA
